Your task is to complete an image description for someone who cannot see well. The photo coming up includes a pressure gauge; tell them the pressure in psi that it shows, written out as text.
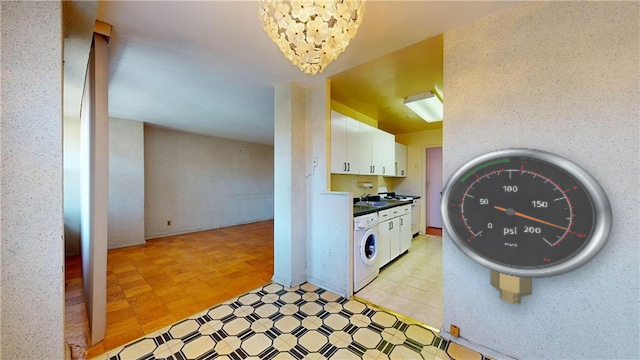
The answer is 180 psi
